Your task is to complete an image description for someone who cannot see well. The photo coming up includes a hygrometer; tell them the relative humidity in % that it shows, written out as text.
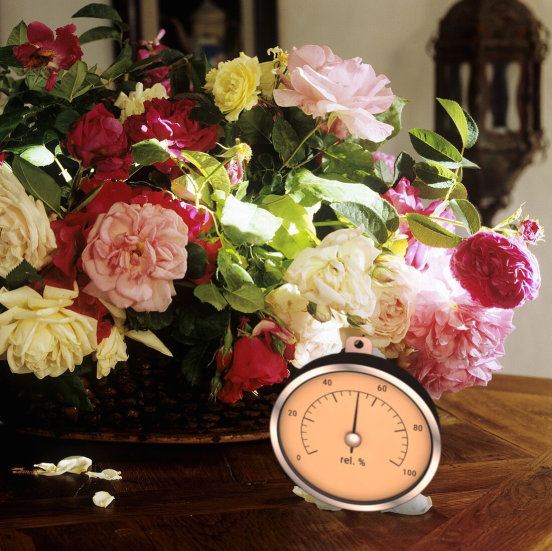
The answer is 52 %
